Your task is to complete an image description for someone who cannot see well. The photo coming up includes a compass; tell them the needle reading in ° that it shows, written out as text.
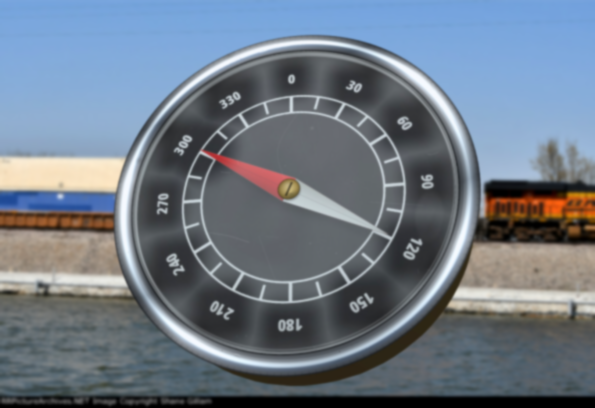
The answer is 300 °
